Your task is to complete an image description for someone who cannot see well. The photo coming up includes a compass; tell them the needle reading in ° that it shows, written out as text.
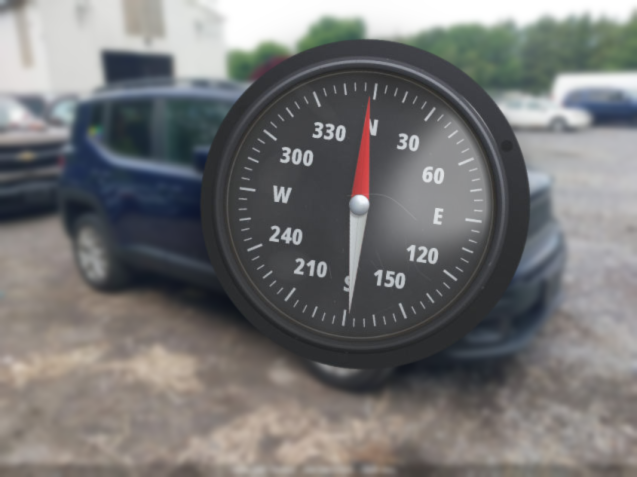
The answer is 357.5 °
